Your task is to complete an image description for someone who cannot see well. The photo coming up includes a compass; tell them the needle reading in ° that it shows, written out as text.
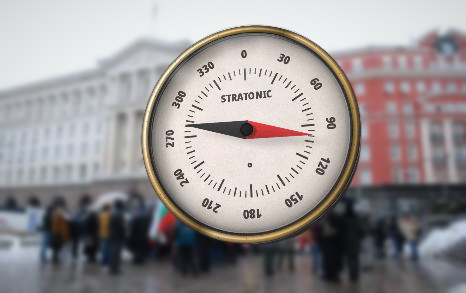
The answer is 100 °
